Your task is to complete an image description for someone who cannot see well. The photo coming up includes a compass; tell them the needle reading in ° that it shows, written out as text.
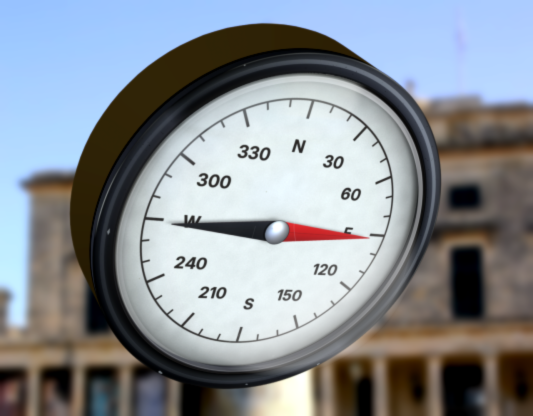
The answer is 90 °
